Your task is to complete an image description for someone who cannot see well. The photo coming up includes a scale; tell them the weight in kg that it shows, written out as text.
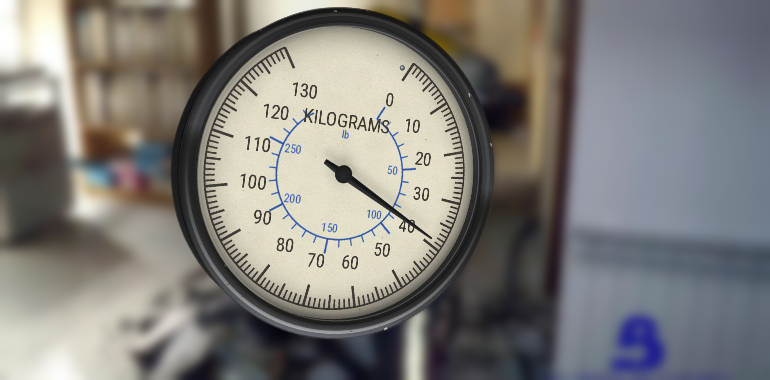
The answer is 39 kg
